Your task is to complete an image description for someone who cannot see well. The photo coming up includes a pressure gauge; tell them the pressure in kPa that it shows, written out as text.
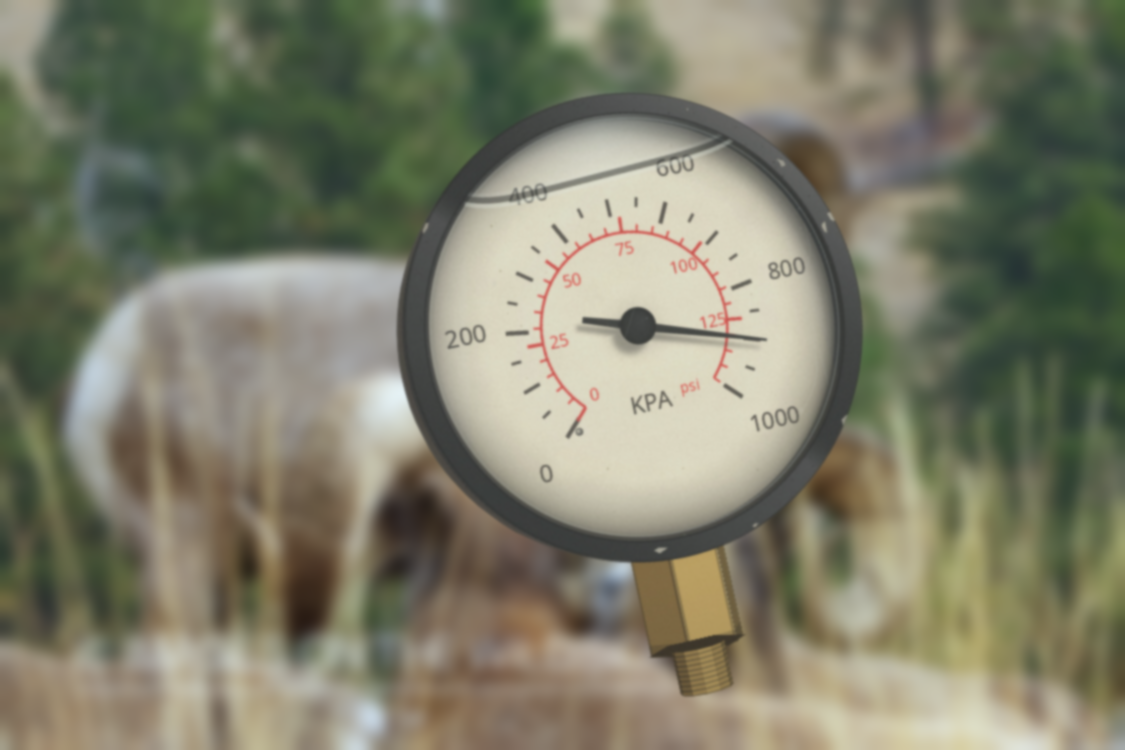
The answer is 900 kPa
